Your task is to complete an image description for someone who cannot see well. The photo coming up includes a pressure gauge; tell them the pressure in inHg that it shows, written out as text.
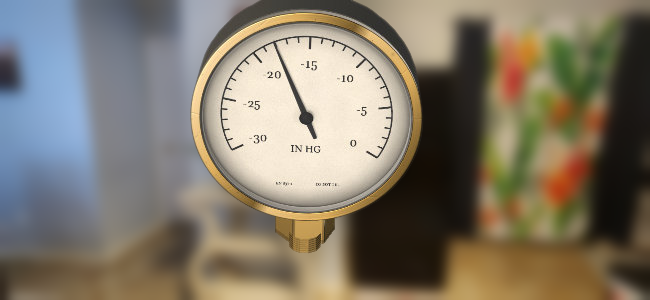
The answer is -18 inHg
